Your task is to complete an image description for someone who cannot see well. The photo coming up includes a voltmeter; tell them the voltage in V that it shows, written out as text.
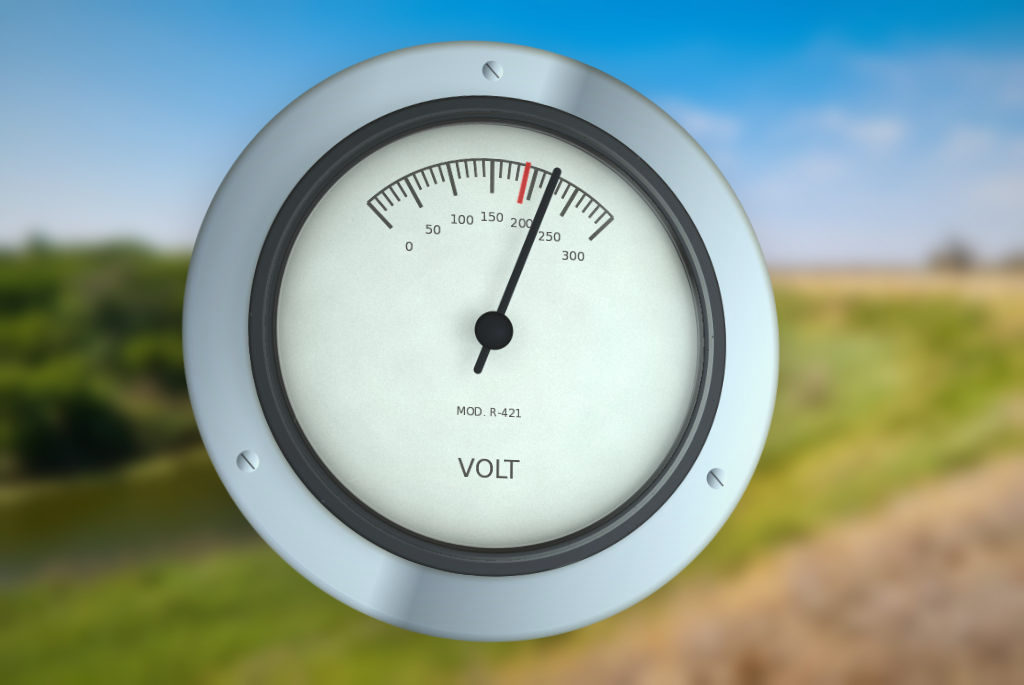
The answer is 220 V
